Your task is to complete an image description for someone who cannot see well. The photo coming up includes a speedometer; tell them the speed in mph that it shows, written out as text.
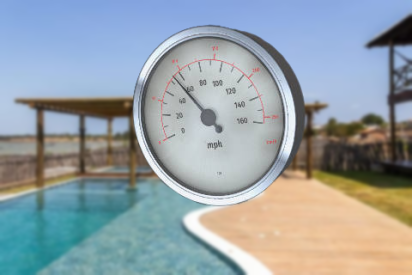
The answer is 55 mph
